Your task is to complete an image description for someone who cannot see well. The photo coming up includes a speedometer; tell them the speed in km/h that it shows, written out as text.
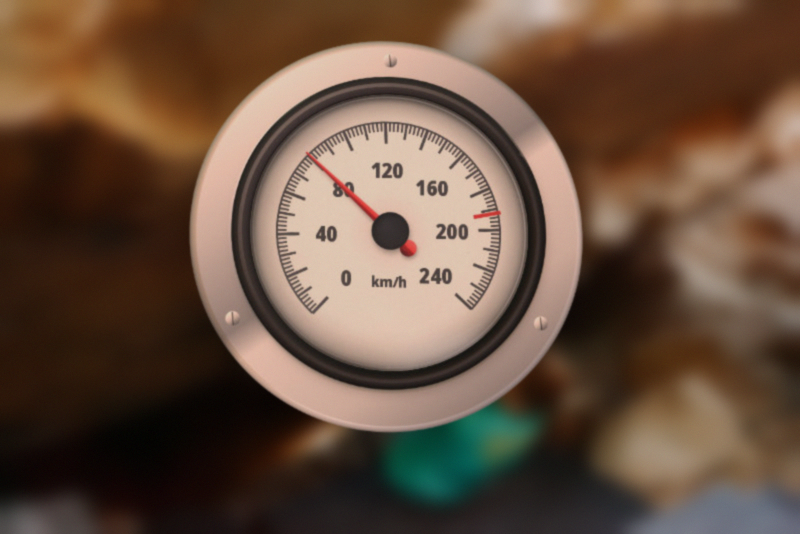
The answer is 80 km/h
